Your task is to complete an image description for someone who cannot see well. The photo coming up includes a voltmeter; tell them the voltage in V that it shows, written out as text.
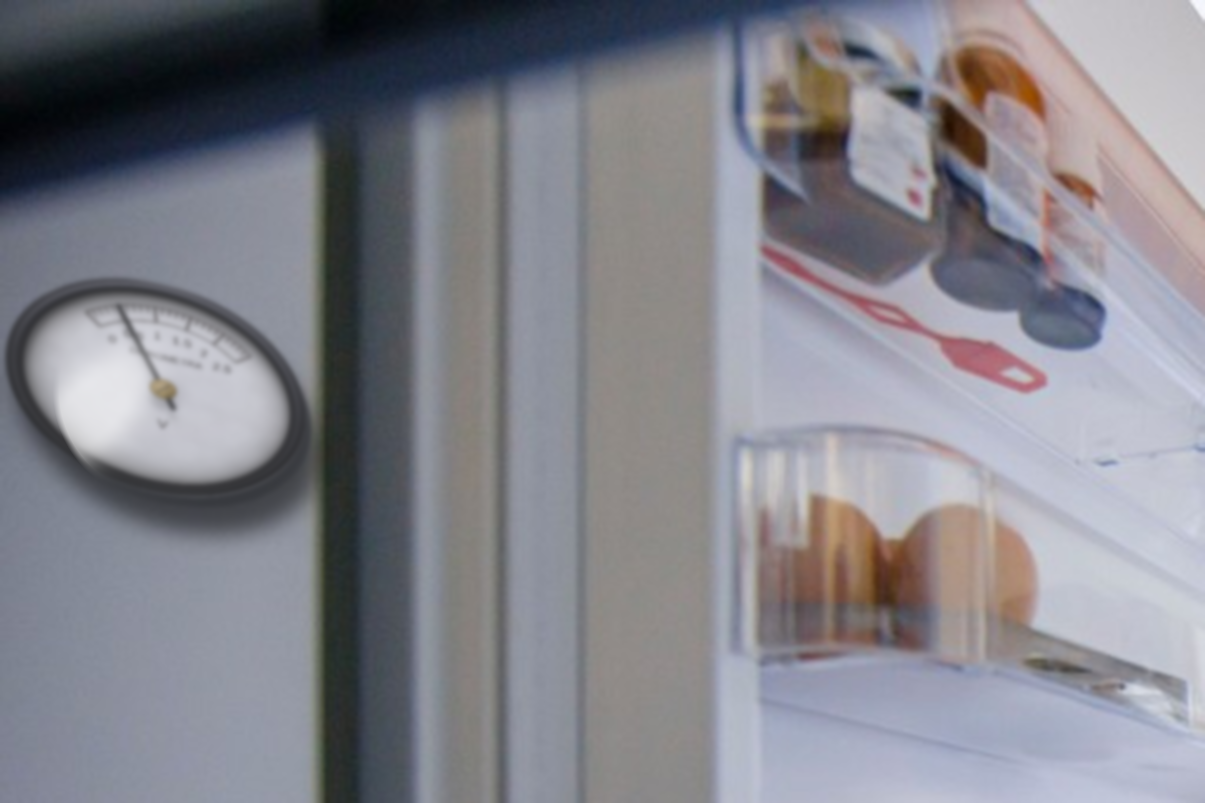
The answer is 0.5 V
